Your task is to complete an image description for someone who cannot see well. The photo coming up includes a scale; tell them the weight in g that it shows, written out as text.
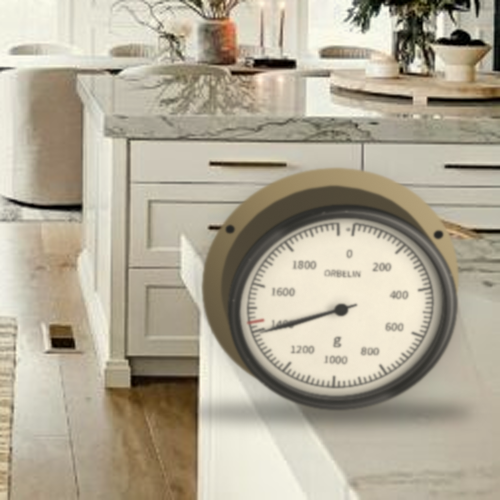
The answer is 1400 g
